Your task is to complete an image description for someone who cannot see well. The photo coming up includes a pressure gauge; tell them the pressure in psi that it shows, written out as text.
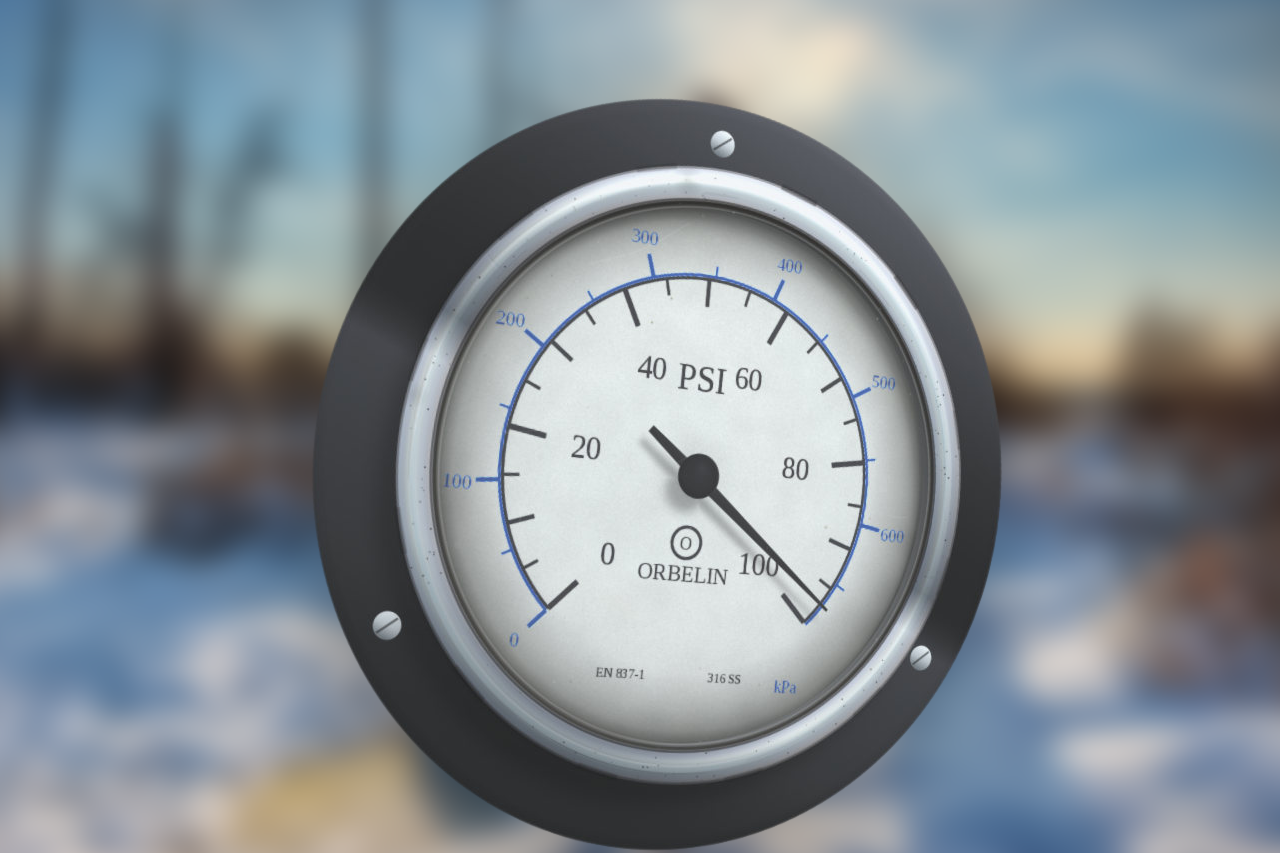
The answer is 97.5 psi
